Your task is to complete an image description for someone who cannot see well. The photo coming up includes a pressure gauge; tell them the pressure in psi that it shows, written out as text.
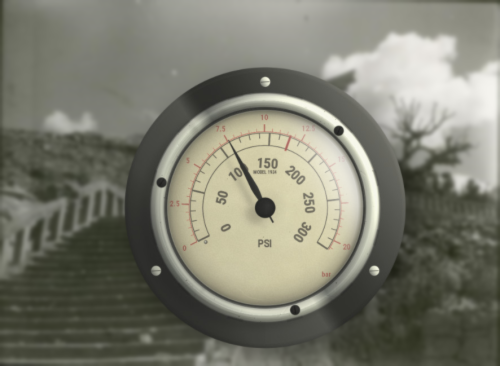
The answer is 110 psi
